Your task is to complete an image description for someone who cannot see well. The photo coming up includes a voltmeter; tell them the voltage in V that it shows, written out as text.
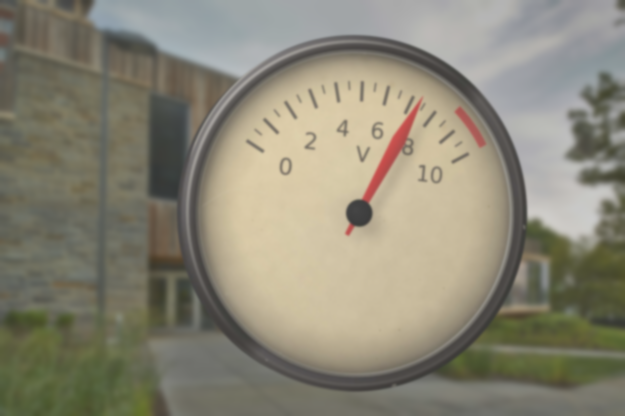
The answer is 7.25 V
